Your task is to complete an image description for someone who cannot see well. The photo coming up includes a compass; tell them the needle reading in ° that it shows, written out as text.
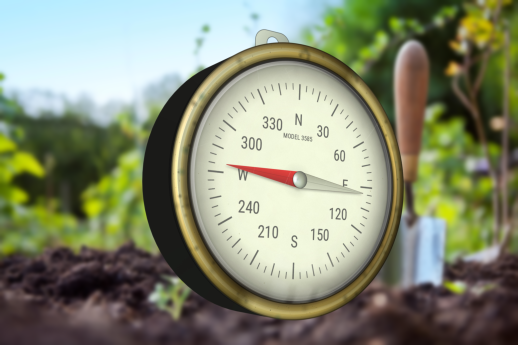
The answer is 275 °
